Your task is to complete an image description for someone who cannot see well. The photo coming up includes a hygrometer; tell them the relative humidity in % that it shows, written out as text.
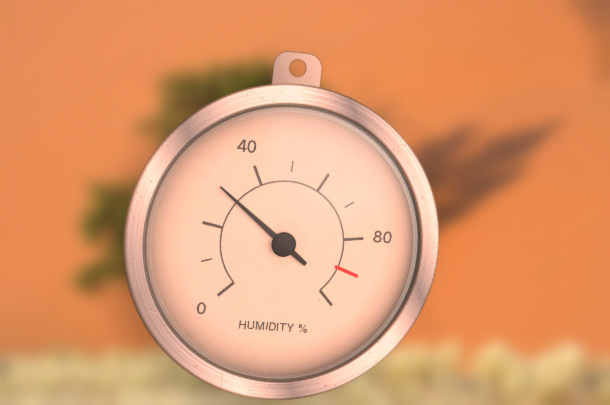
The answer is 30 %
